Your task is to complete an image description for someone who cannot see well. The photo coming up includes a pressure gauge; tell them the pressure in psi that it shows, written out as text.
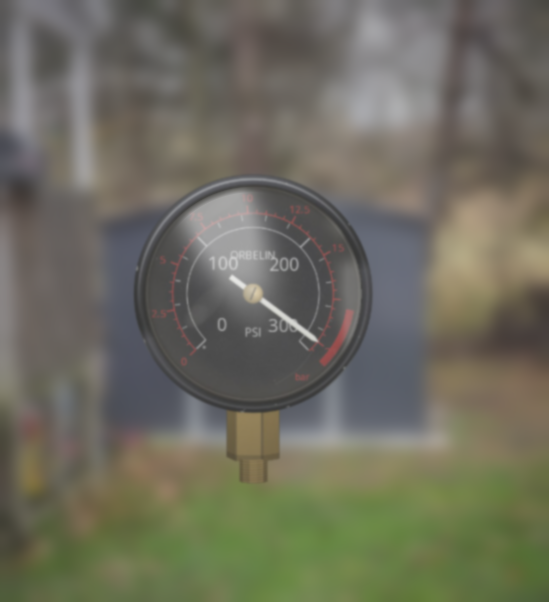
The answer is 290 psi
